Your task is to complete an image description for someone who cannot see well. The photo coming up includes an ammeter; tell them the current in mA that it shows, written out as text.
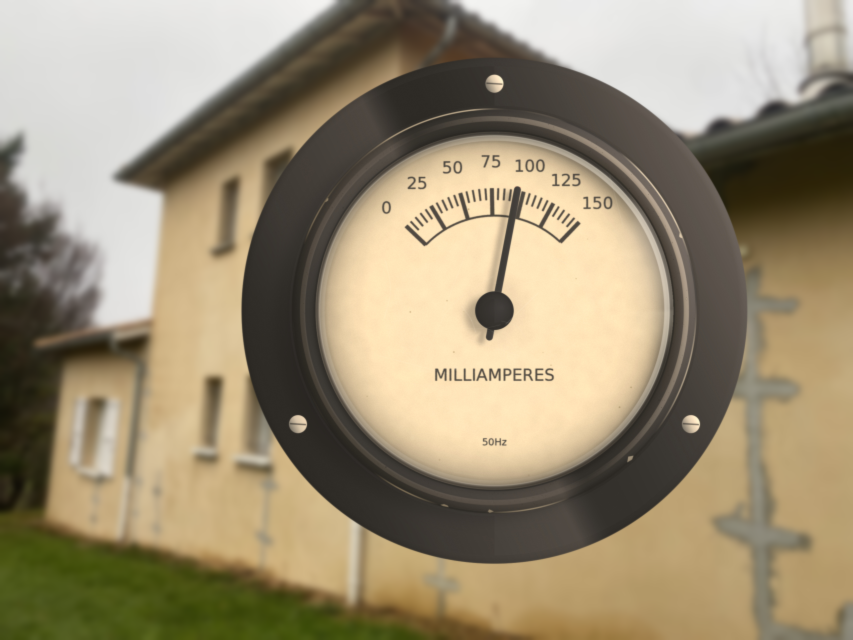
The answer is 95 mA
